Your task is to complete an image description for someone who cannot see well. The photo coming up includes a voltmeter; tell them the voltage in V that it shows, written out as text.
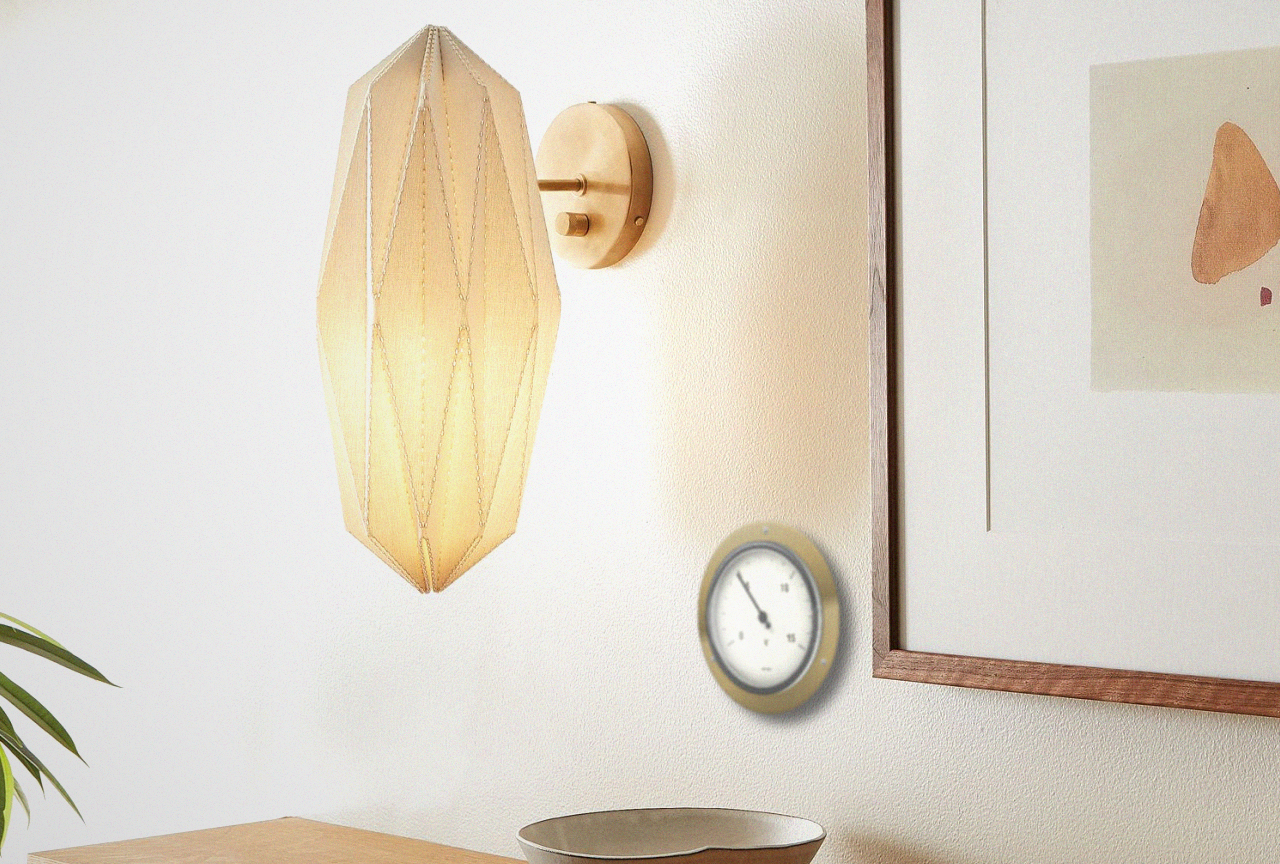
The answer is 5 V
